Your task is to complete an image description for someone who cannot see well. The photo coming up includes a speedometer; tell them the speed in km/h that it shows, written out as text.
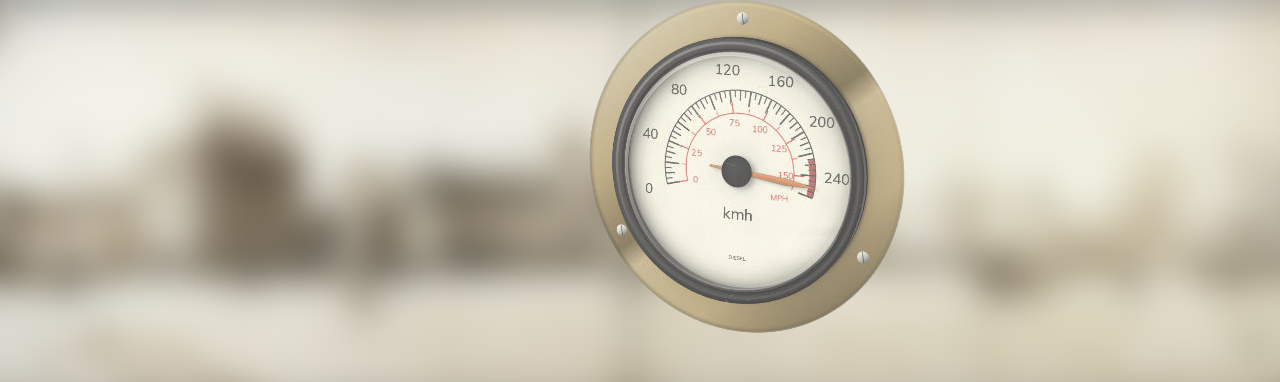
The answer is 250 km/h
